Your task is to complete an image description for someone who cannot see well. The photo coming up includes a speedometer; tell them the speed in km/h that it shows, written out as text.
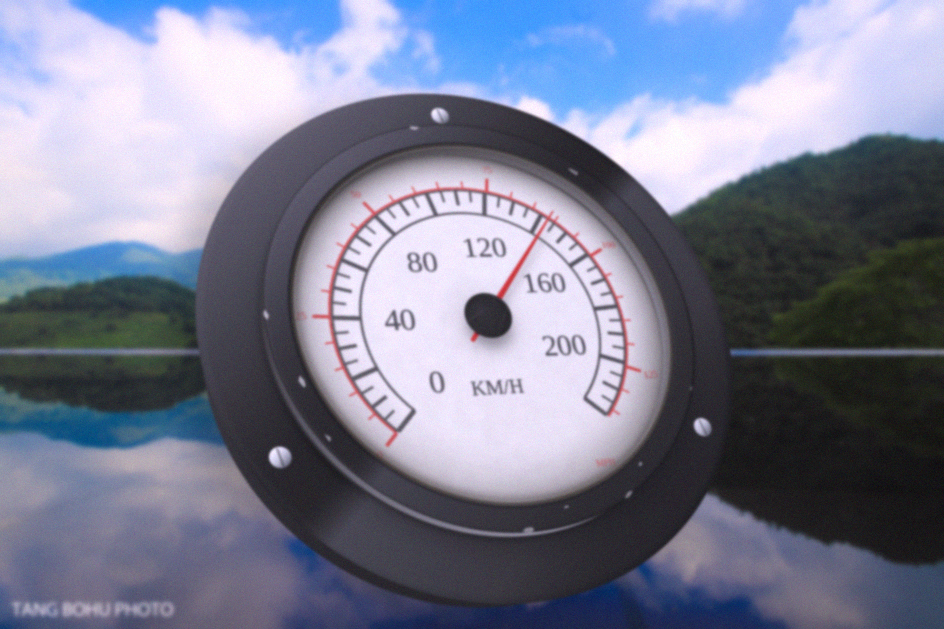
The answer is 142.5 km/h
